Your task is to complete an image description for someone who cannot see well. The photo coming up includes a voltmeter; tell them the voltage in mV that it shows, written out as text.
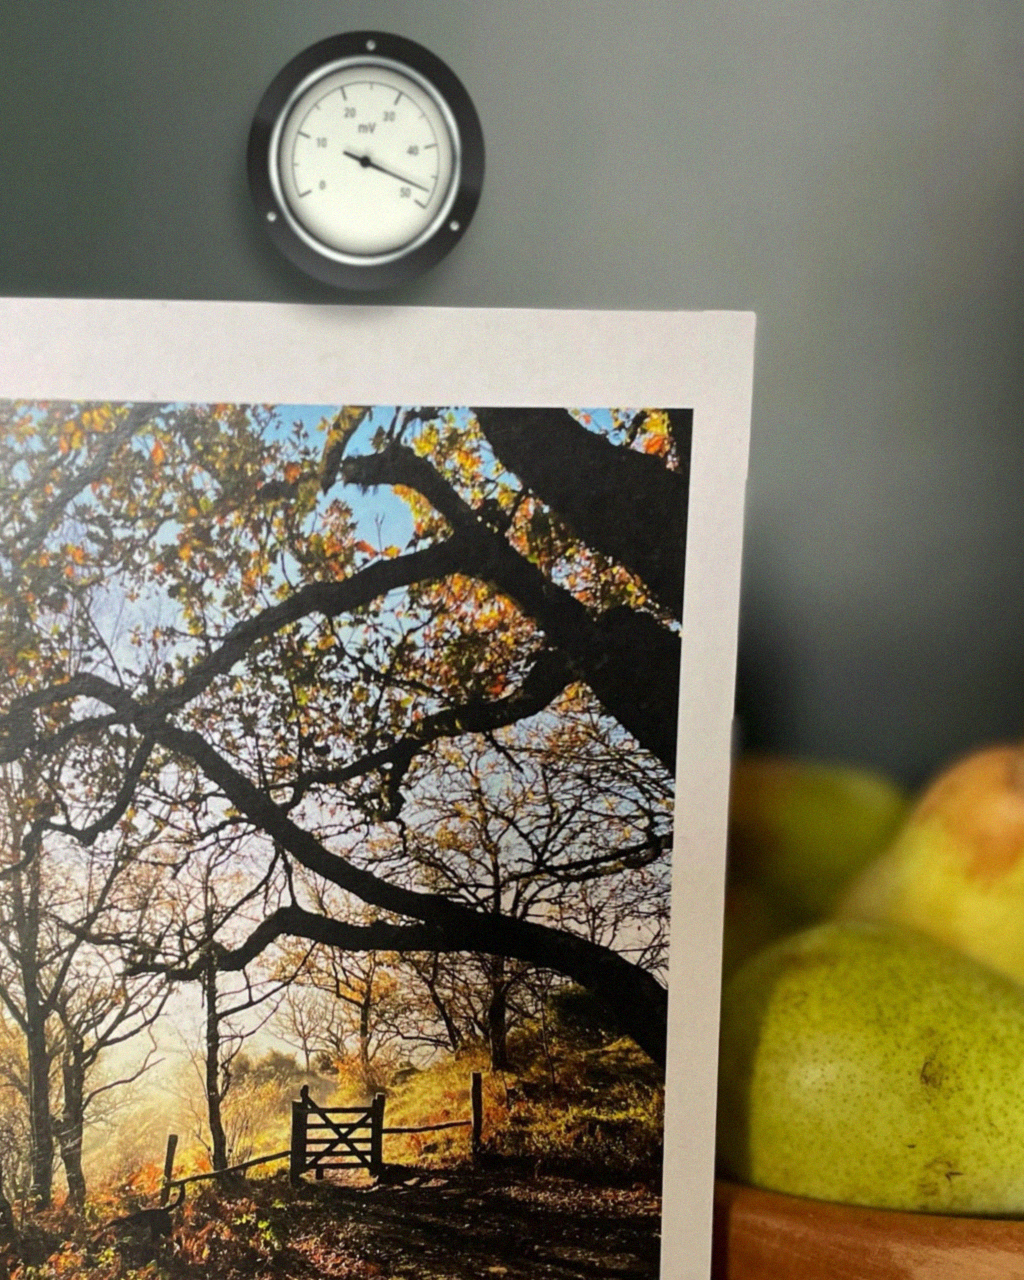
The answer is 47.5 mV
